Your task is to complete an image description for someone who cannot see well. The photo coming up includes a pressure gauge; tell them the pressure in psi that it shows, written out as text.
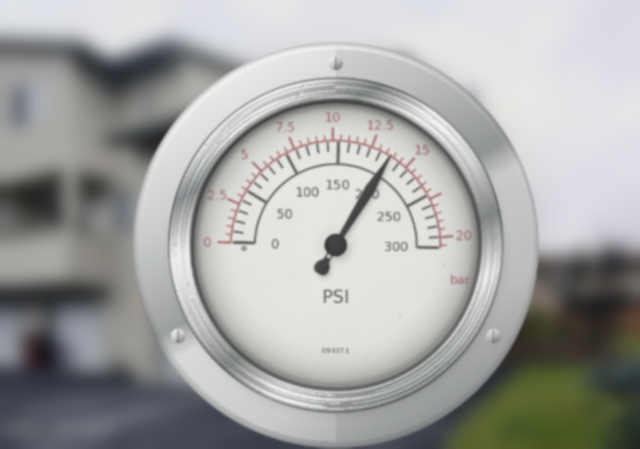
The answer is 200 psi
